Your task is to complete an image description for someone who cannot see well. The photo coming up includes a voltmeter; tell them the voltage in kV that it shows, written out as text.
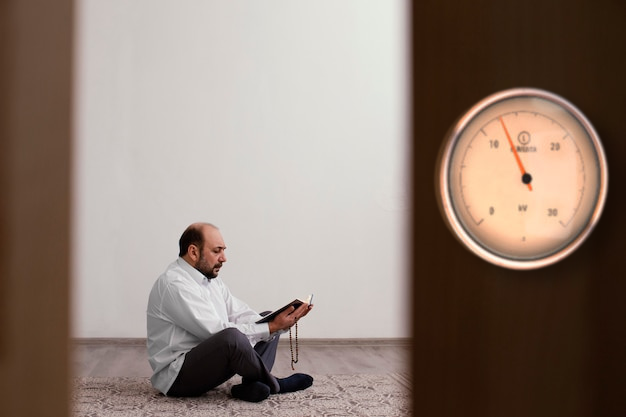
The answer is 12 kV
